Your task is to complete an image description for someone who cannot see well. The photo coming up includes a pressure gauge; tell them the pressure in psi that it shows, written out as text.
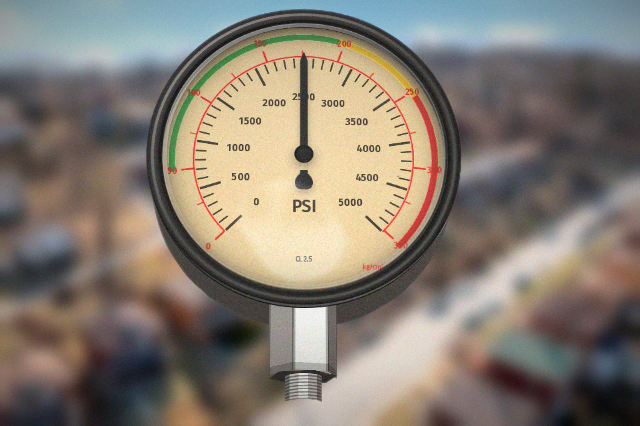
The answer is 2500 psi
